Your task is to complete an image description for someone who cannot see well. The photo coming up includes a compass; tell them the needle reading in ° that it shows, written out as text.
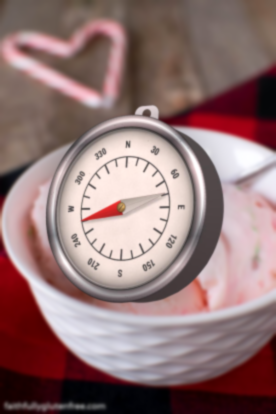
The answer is 255 °
